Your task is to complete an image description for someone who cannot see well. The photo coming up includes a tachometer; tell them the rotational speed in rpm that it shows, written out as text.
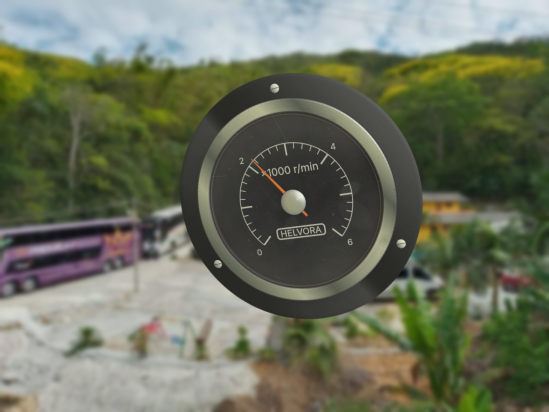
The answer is 2200 rpm
